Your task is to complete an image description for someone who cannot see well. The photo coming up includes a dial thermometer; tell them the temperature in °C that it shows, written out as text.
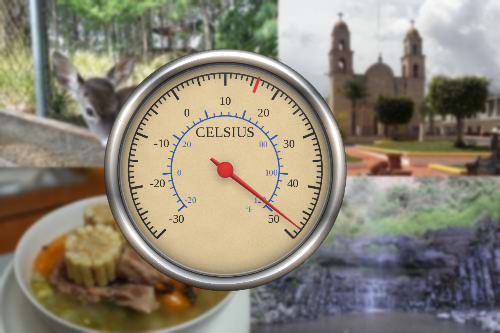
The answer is 48 °C
